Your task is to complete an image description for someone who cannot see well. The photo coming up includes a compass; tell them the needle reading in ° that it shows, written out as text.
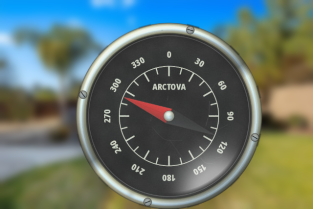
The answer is 292.5 °
